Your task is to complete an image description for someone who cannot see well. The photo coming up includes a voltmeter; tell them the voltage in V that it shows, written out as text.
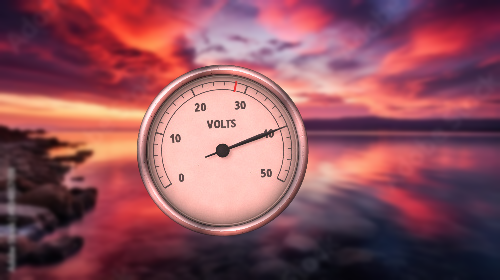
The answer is 40 V
